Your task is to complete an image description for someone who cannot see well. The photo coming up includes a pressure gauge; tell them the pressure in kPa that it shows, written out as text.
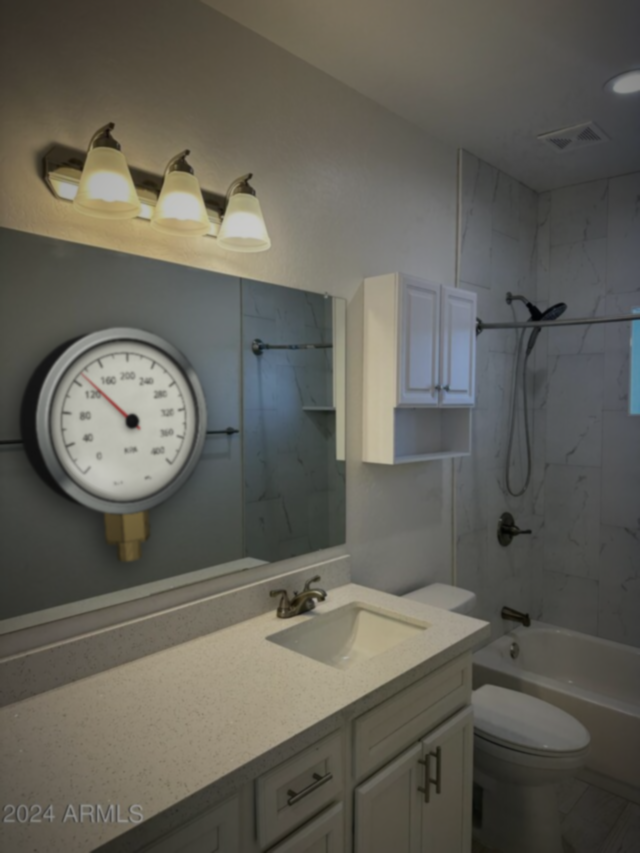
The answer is 130 kPa
